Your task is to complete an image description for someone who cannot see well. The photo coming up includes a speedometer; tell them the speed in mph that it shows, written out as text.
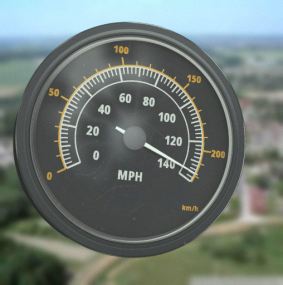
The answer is 136 mph
